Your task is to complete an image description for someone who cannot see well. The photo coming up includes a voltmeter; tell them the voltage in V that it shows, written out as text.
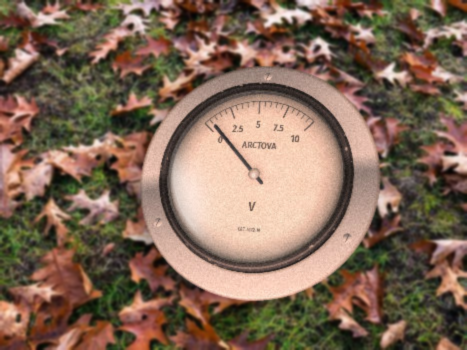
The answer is 0.5 V
